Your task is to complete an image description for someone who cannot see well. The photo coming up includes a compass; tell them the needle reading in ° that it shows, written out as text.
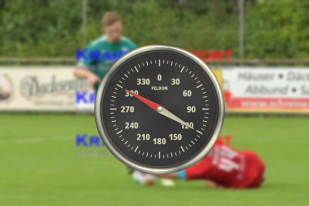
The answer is 300 °
